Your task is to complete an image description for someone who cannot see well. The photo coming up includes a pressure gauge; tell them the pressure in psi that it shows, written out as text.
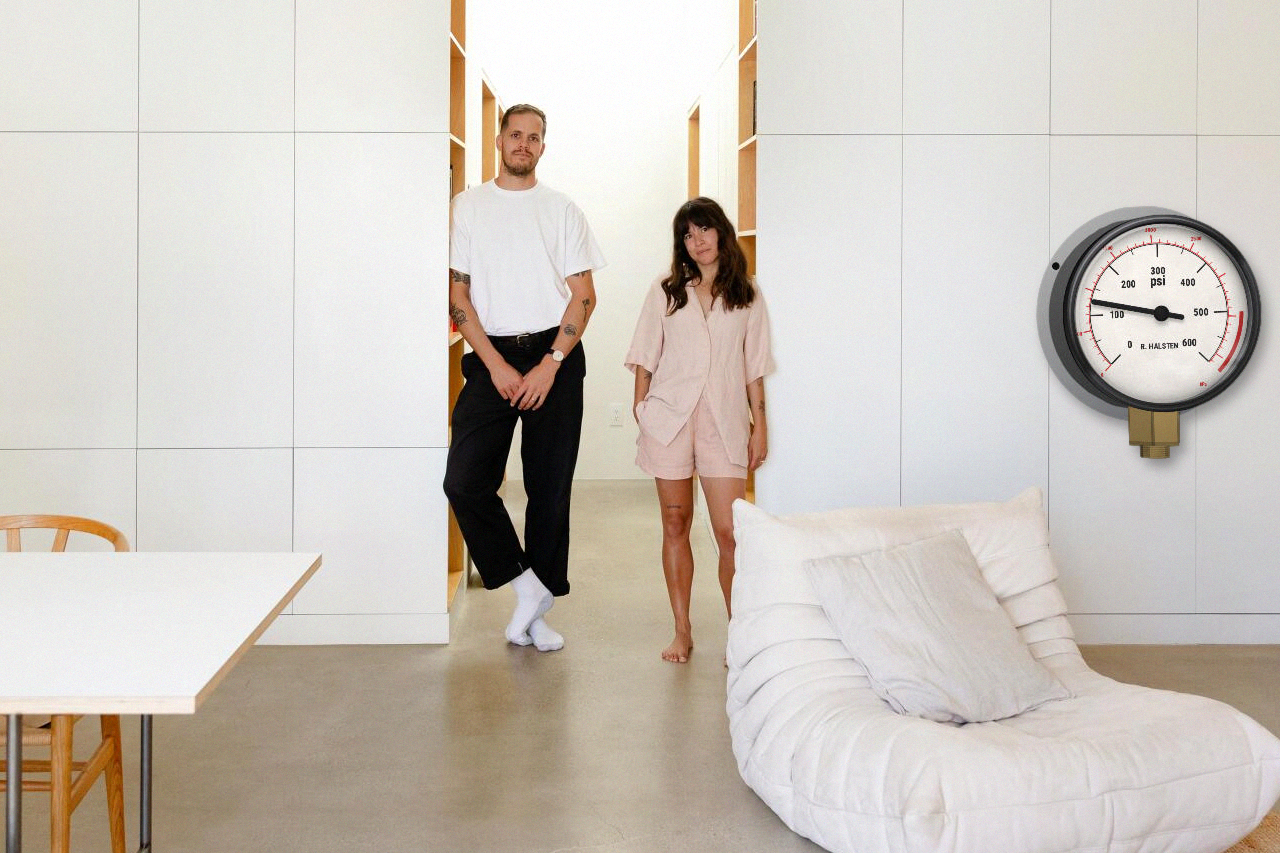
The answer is 125 psi
